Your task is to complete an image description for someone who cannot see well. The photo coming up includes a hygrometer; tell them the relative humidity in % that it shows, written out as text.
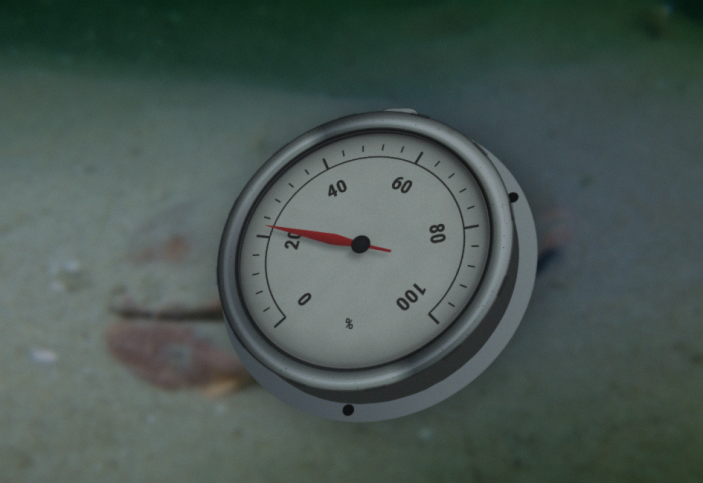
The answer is 22 %
